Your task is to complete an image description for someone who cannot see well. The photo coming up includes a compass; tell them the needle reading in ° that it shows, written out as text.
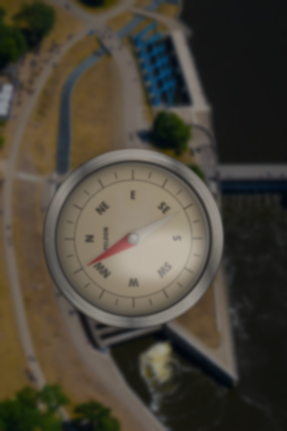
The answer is 330 °
